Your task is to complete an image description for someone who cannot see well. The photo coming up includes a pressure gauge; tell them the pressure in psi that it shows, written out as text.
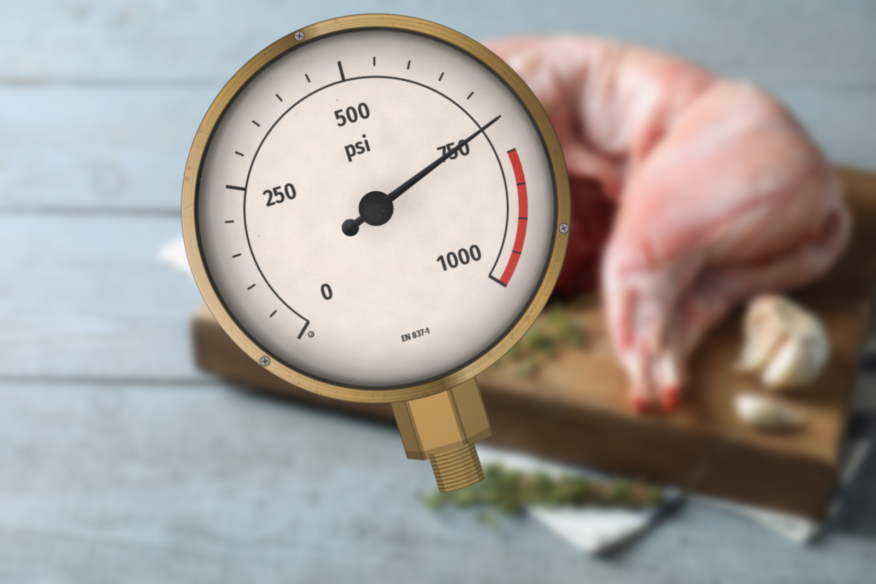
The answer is 750 psi
